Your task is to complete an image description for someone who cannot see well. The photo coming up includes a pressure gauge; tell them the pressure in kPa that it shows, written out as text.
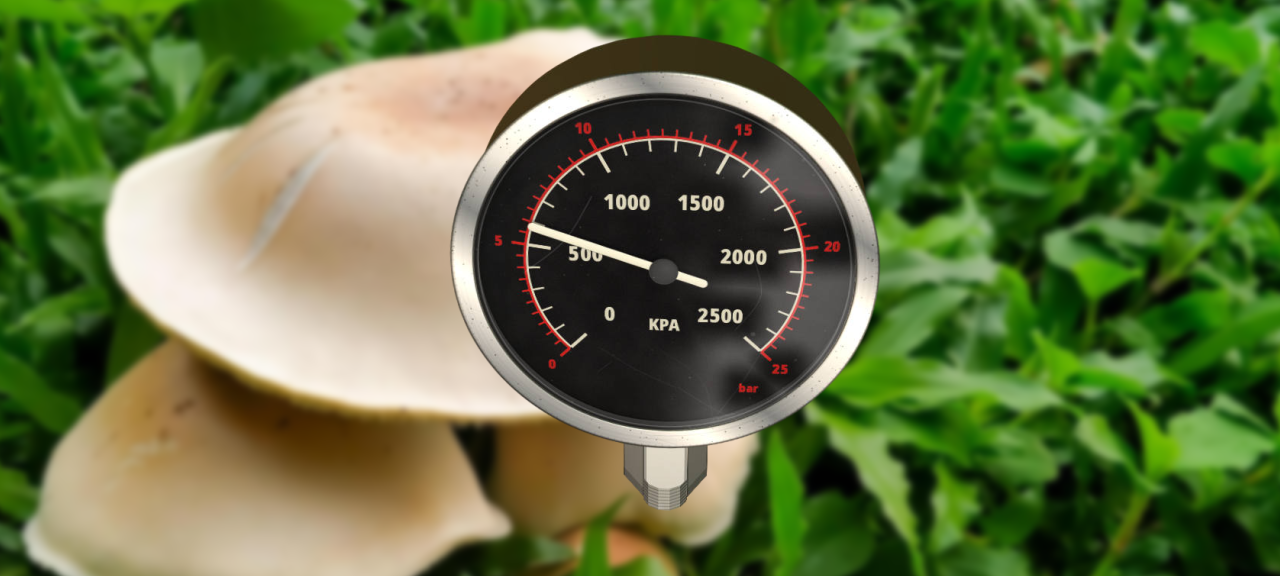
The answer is 600 kPa
